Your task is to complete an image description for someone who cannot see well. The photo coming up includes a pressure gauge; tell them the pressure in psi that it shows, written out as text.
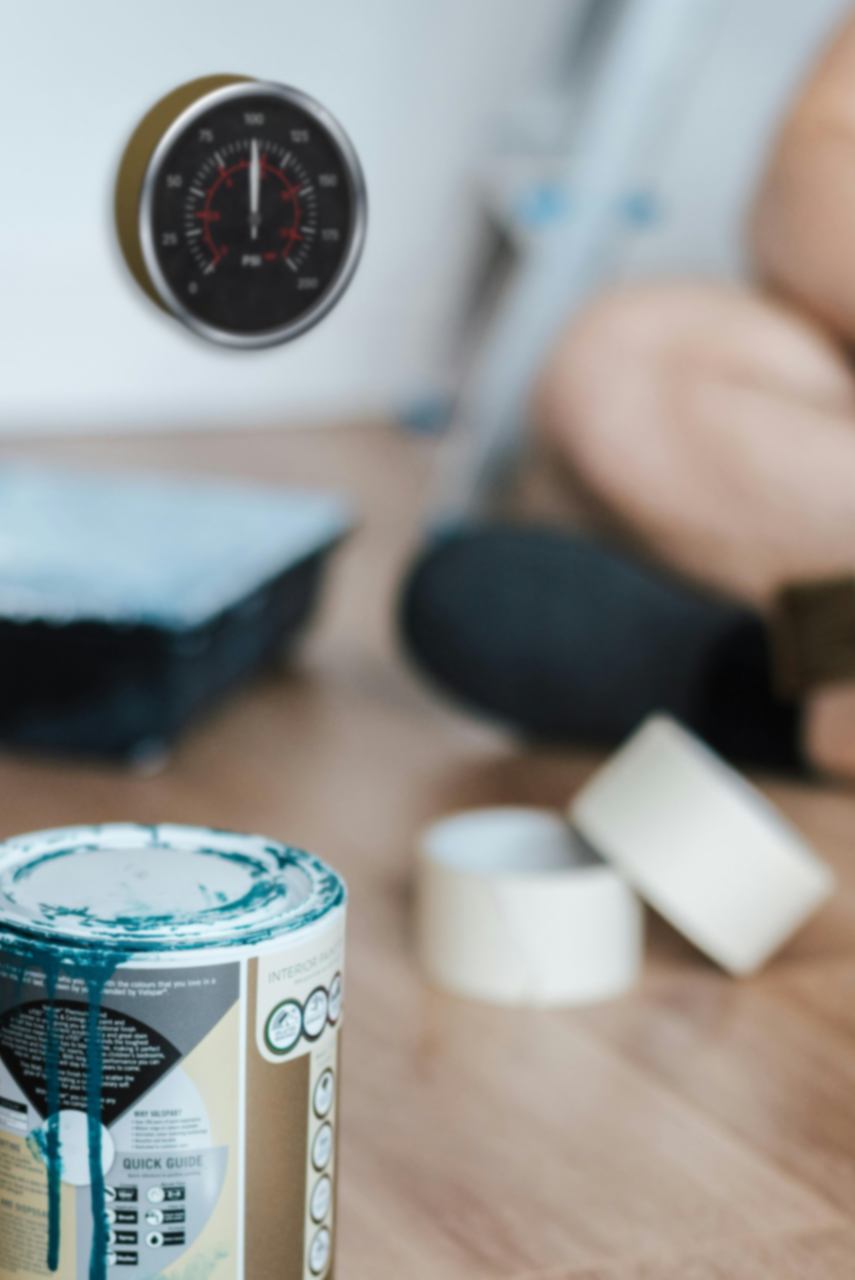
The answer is 100 psi
